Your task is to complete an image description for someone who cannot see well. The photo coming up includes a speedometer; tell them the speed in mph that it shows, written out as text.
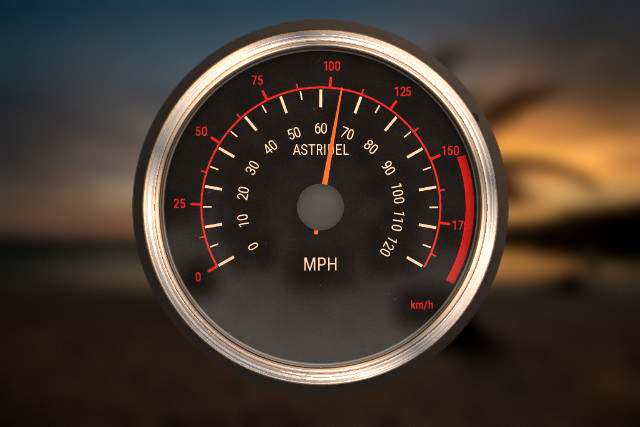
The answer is 65 mph
